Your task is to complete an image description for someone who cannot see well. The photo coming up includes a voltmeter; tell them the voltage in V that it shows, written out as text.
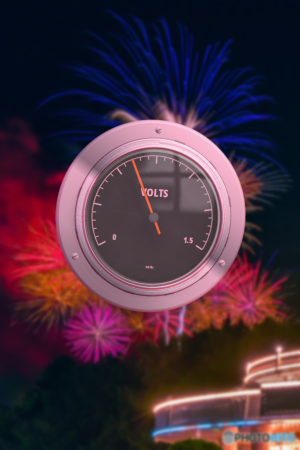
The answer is 0.6 V
